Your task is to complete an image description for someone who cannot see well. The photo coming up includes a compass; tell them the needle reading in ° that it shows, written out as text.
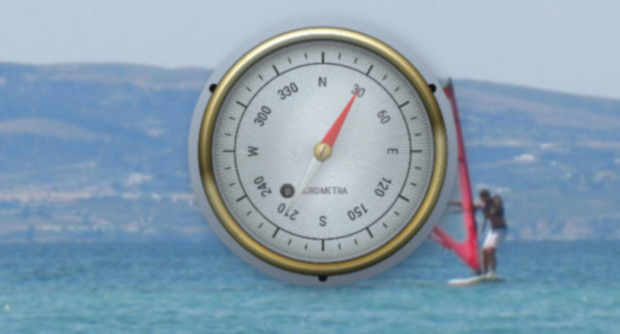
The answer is 30 °
